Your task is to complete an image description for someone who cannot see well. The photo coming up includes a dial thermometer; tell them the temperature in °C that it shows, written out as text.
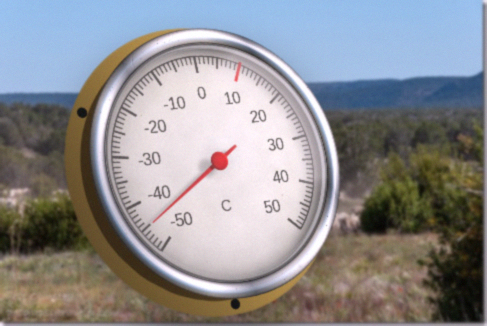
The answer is -45 °C
